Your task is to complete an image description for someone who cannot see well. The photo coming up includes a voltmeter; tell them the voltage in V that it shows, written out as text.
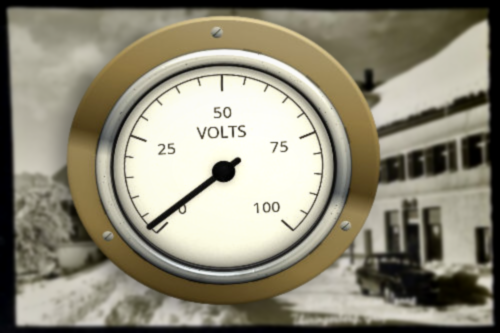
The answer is 2.5 V
